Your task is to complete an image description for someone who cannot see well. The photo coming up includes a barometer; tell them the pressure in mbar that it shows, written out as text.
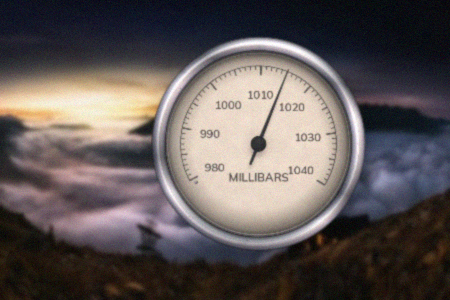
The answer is 1015 mbar
